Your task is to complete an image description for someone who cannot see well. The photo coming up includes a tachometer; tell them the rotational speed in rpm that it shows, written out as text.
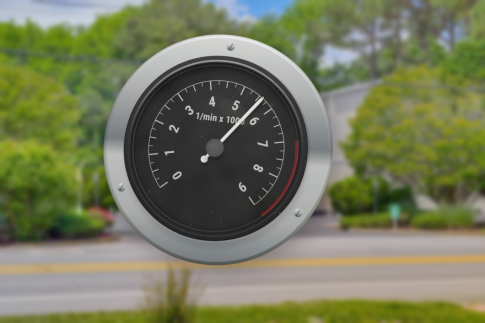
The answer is 5625 rpm
